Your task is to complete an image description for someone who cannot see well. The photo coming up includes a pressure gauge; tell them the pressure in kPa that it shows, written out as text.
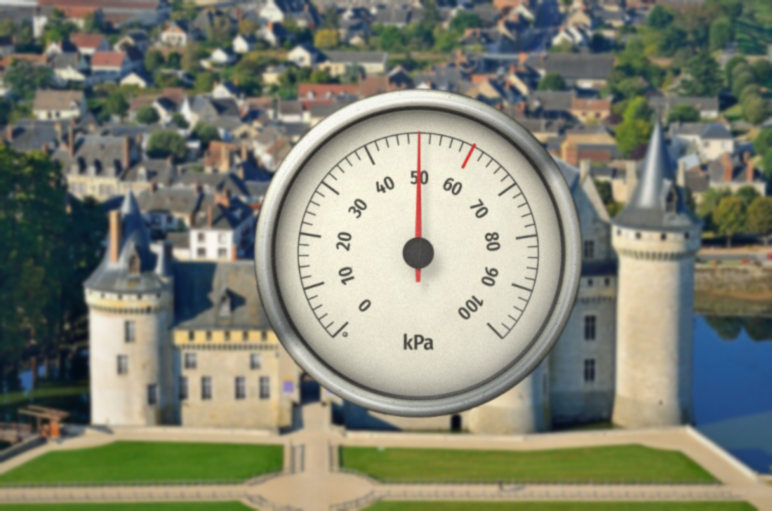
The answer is 50 kPa
